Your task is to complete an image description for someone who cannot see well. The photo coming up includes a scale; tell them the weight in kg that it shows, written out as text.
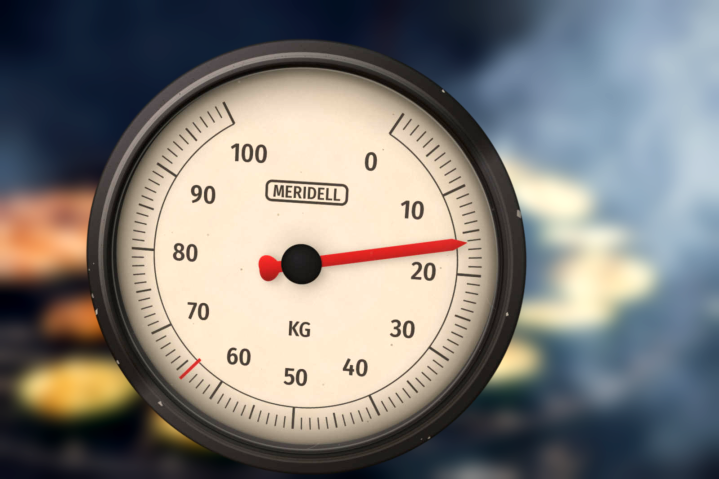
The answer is 16 kg
